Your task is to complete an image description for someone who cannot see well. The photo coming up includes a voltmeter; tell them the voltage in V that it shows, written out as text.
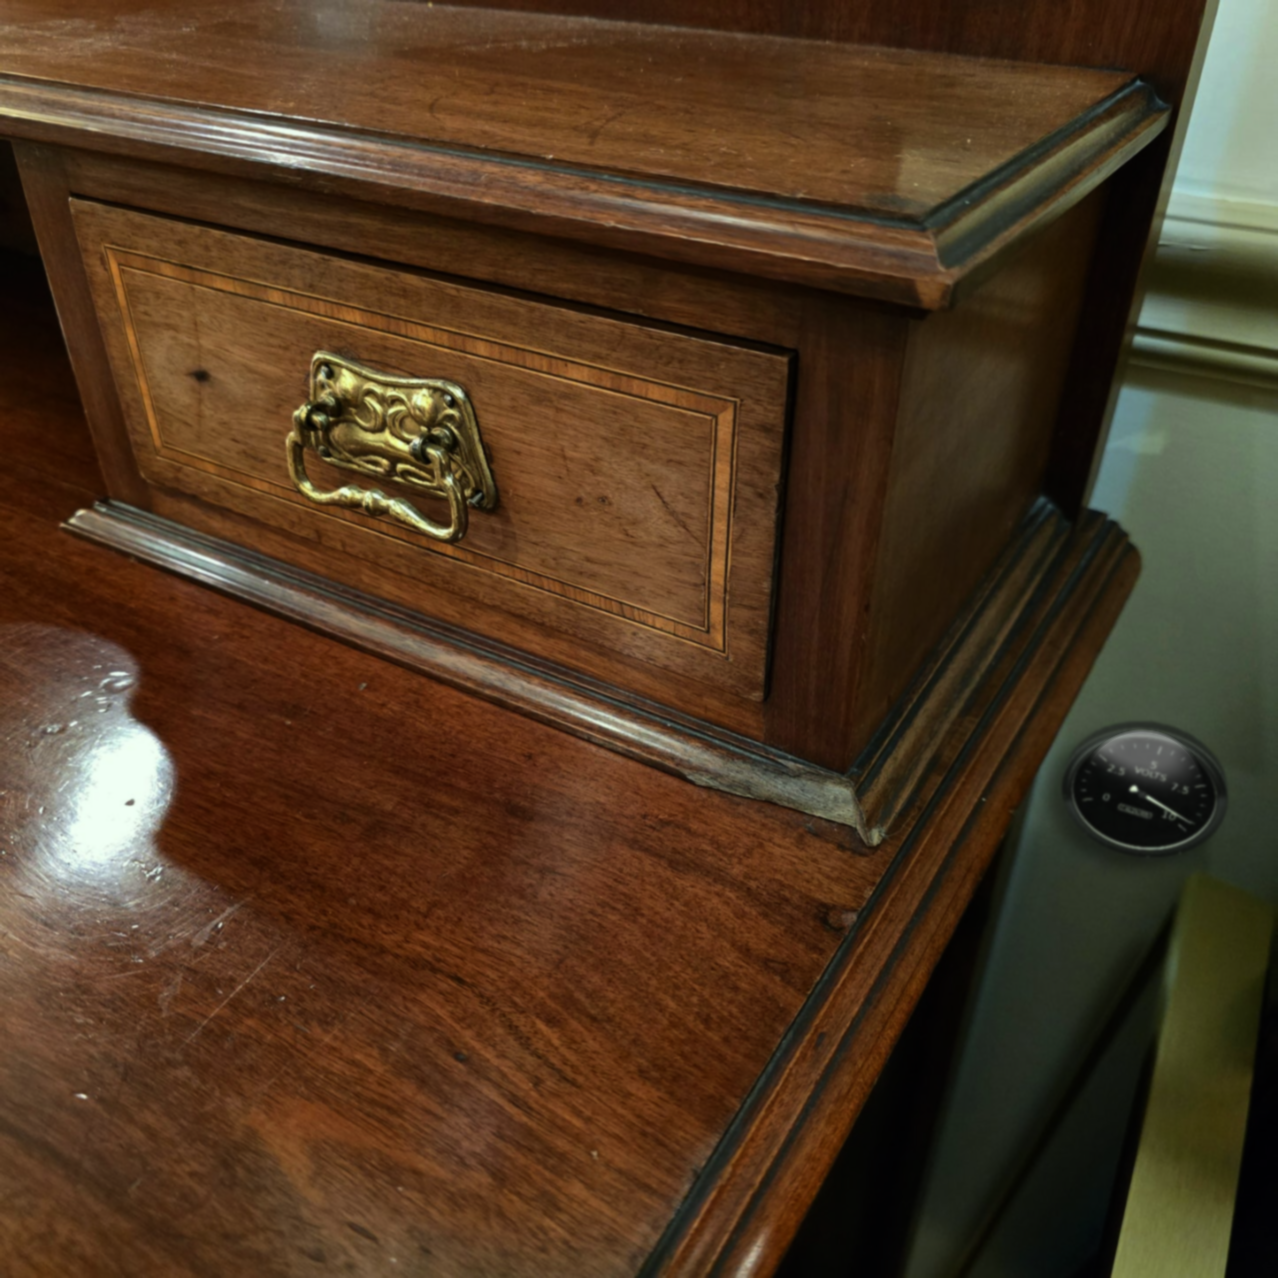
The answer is 9.5 V
